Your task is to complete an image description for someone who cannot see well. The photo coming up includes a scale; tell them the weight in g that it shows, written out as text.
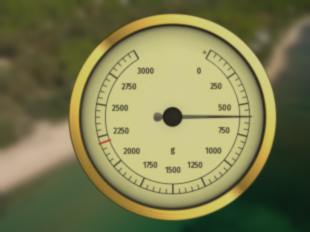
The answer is 600 g
